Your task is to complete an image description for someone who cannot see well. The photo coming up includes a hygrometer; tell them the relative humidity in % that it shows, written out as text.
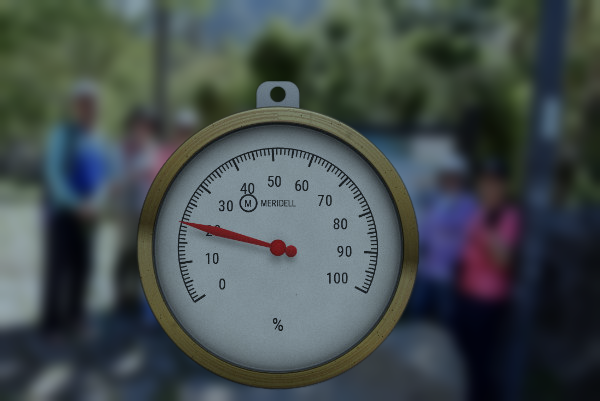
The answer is 20 %
